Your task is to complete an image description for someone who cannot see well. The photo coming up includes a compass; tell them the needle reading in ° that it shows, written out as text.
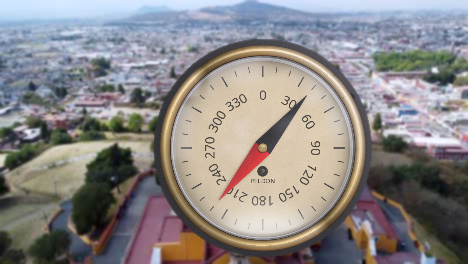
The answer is 220 °
